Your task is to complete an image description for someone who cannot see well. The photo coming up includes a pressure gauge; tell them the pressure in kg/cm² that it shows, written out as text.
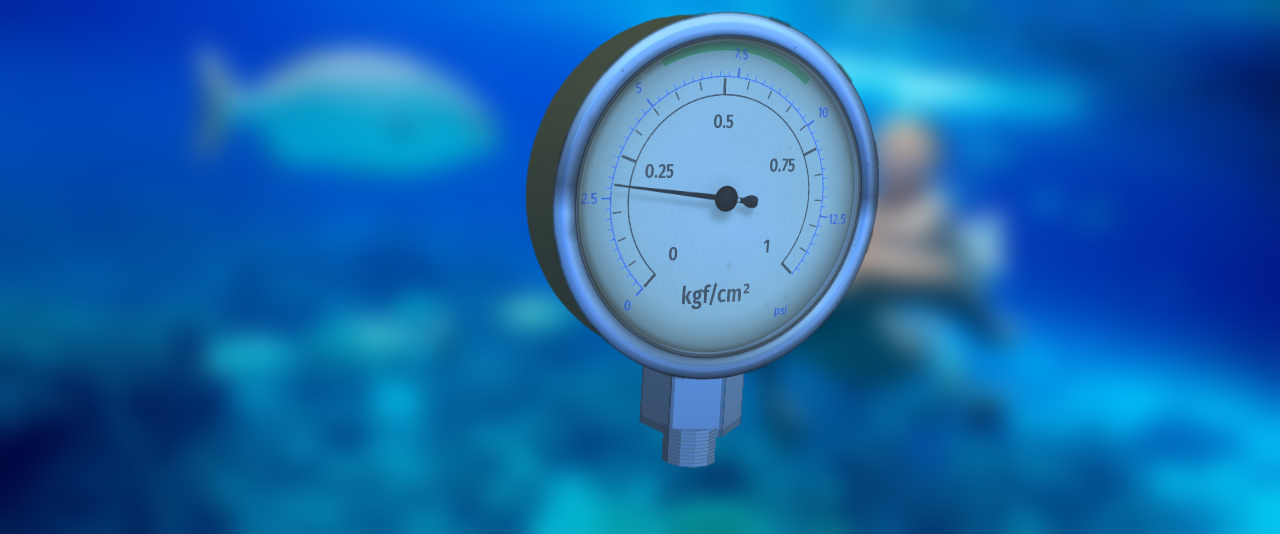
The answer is 0.2 kg/cm²
